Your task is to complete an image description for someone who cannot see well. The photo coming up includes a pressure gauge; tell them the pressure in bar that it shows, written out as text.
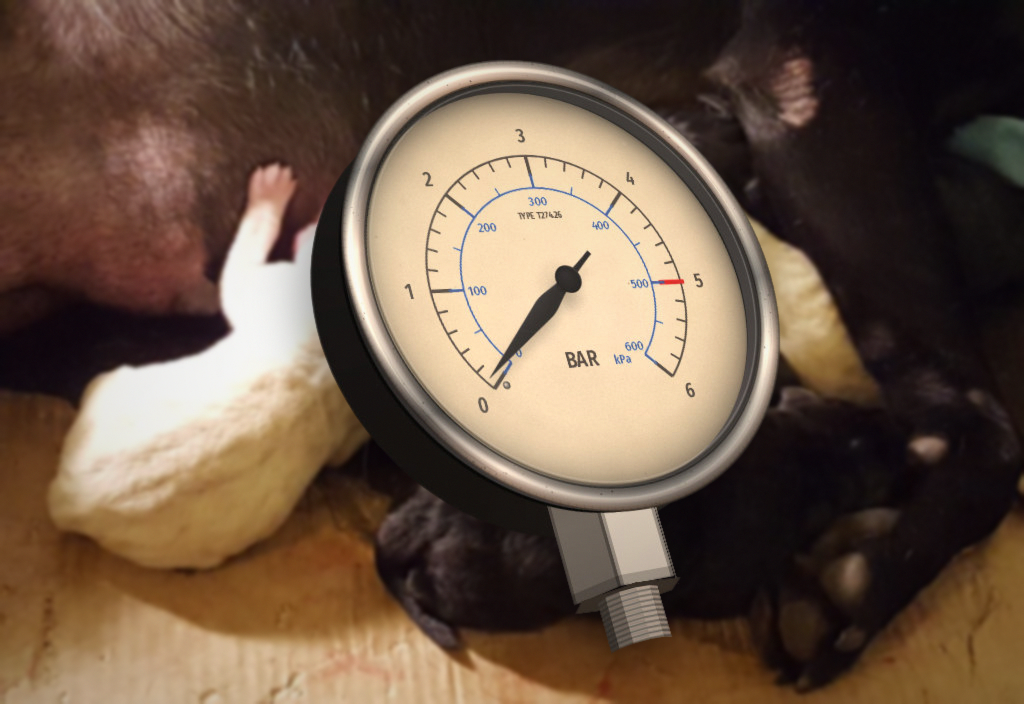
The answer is 0.1 bar
